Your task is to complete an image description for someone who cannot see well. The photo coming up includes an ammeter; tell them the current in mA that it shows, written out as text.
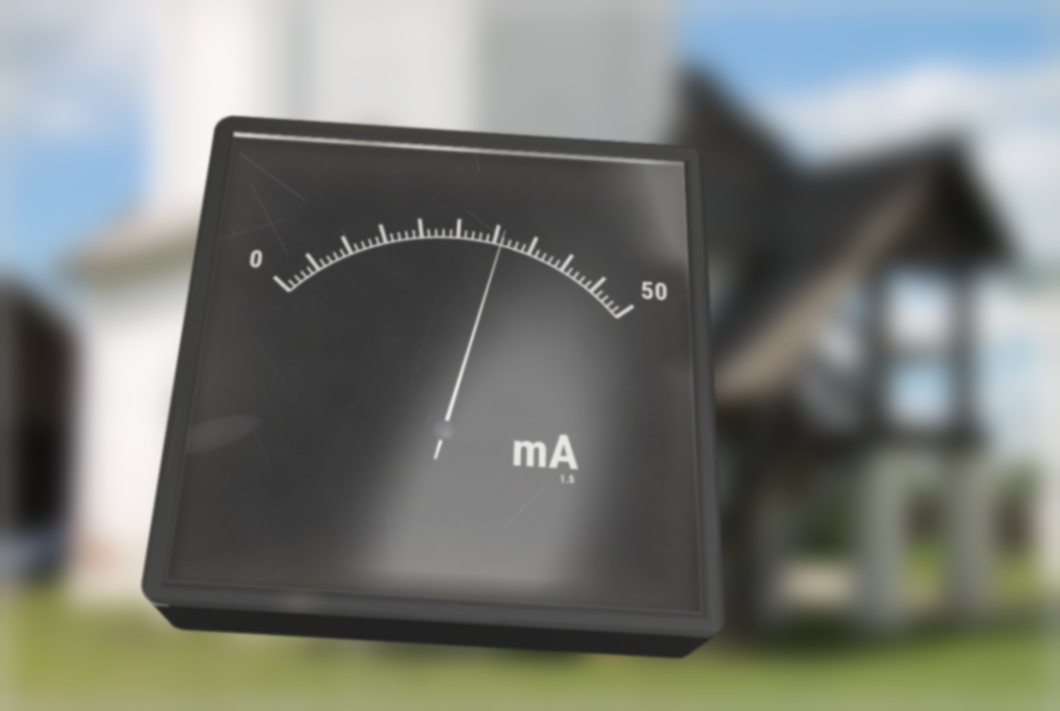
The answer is 31 mA
